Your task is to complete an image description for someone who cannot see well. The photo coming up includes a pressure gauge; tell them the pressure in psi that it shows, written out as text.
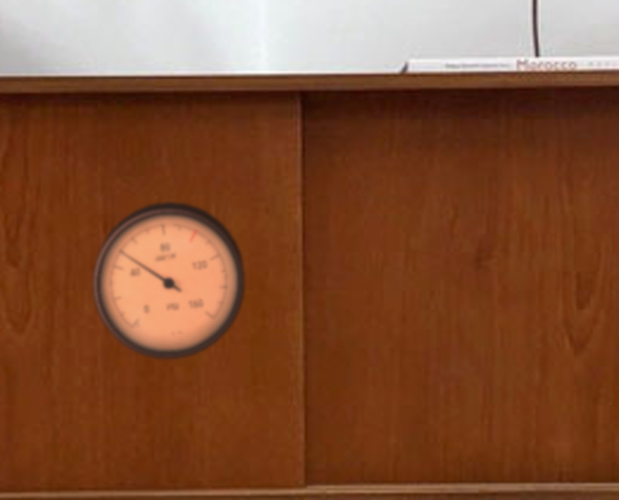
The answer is 50 psi
